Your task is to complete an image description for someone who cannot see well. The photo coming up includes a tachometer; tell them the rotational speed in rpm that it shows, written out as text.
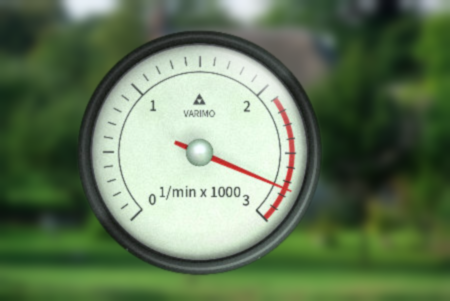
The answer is 2750 rpm
